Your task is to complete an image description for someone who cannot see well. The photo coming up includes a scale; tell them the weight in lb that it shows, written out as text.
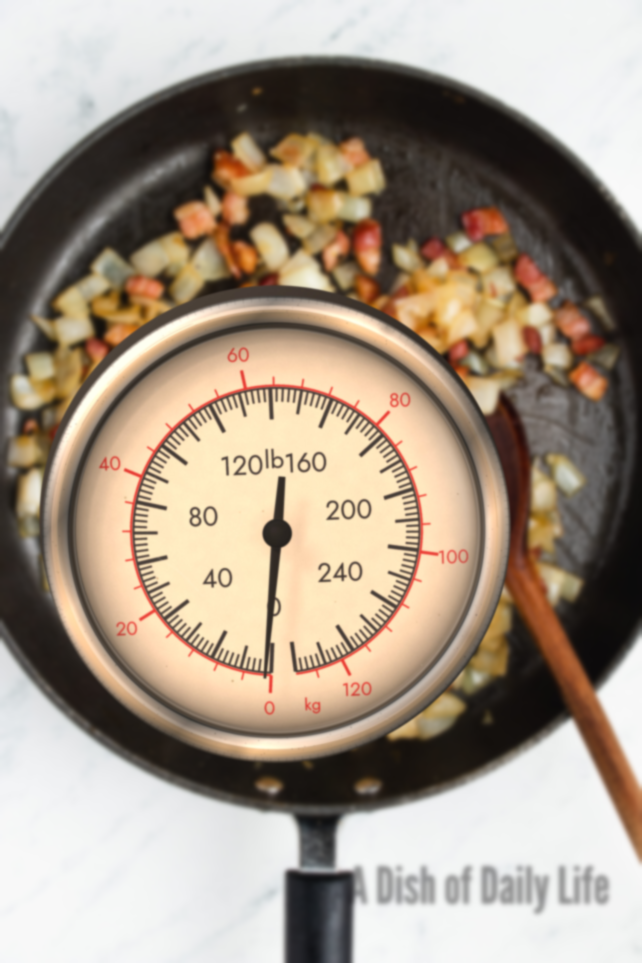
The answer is 2 lb
